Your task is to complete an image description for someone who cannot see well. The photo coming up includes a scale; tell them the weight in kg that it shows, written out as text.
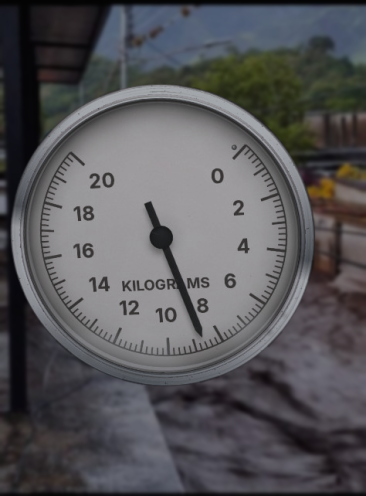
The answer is 8.6 kg
